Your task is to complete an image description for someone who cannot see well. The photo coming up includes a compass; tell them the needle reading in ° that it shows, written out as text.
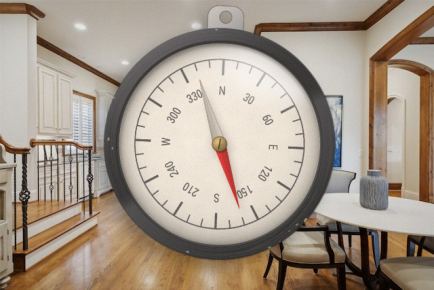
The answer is 160 °
